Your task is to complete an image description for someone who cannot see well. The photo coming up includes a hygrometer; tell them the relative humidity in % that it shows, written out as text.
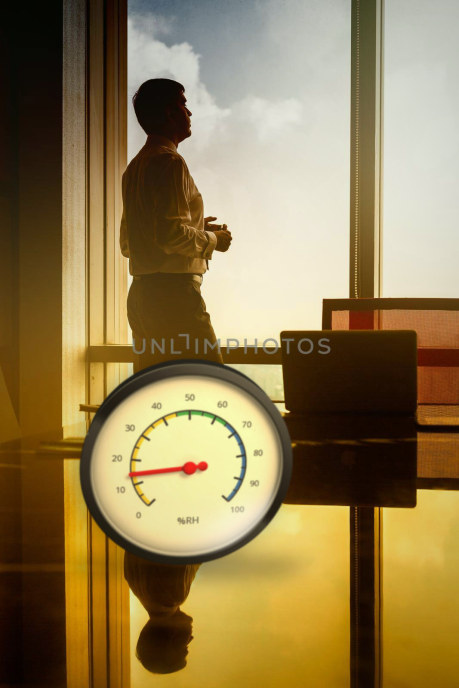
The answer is 15 %
